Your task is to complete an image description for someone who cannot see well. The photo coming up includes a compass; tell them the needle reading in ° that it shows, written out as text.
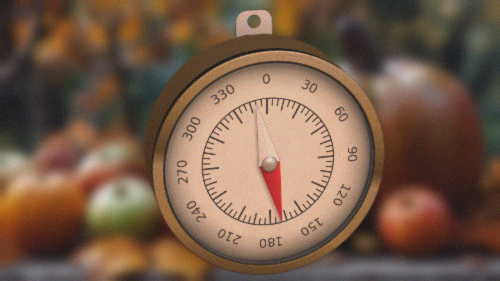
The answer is 170 °
